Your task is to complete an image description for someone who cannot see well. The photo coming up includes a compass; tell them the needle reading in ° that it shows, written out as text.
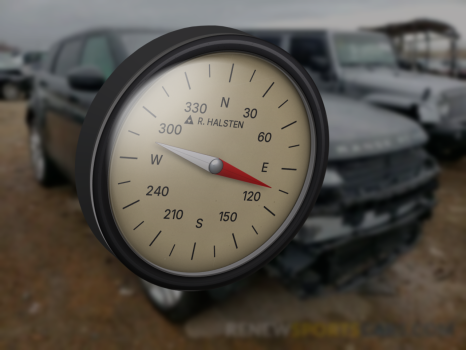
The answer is 105 °
